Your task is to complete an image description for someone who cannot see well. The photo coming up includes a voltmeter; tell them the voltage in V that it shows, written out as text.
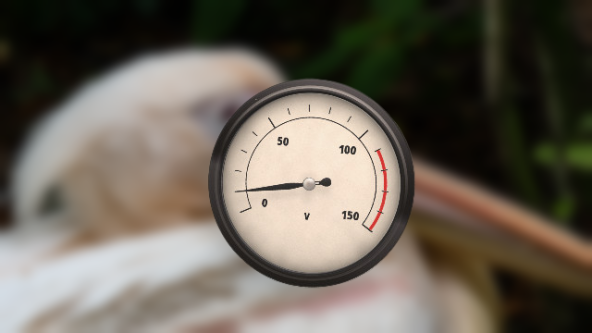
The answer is 10 V
